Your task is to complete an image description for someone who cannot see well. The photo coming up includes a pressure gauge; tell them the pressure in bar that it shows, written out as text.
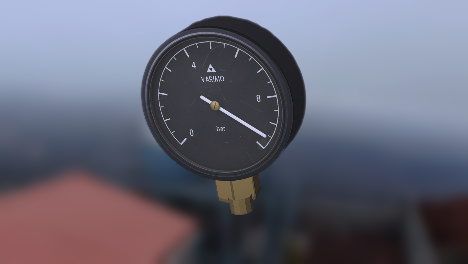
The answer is 9.5 bar
